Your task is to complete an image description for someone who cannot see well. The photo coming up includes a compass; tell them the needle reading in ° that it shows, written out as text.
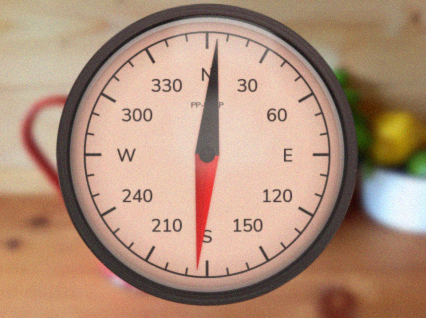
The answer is 185 °
